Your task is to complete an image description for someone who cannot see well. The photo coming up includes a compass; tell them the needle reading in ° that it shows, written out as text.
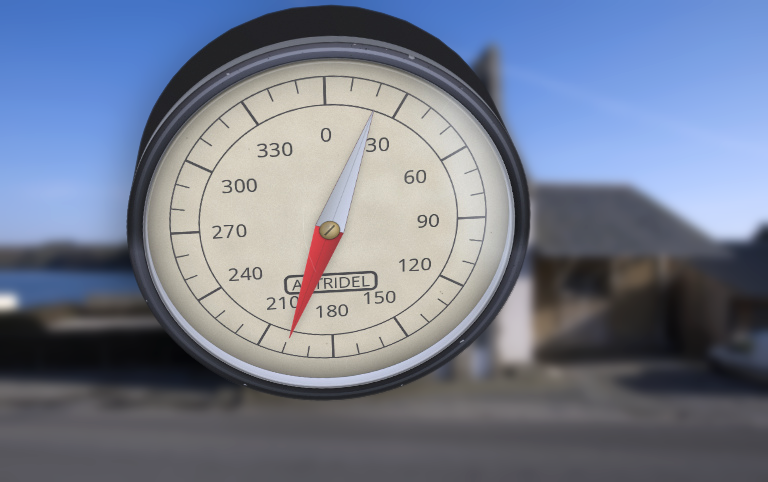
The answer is 200 °
